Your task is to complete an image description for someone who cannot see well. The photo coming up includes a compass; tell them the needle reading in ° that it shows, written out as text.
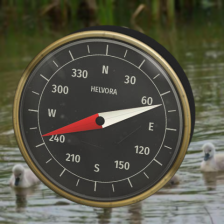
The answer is 247.5 °
